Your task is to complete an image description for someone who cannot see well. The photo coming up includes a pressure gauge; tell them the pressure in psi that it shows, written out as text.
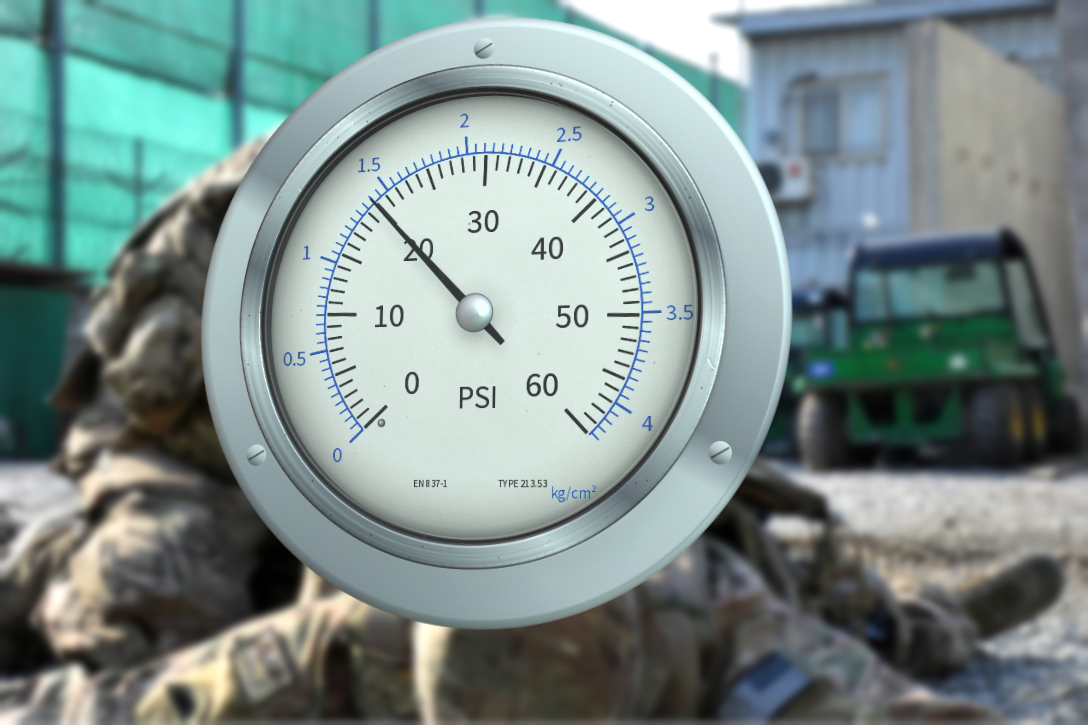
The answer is 20 psi
